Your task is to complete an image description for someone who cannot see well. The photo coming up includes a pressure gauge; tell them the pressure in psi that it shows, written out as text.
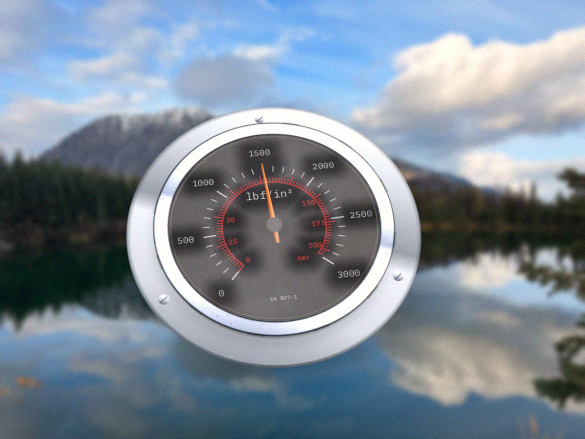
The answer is 1500 psi
